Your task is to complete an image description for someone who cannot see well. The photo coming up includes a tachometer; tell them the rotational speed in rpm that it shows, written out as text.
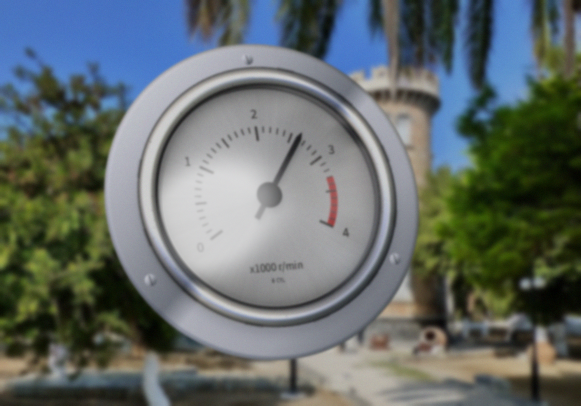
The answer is 2600 rpm
